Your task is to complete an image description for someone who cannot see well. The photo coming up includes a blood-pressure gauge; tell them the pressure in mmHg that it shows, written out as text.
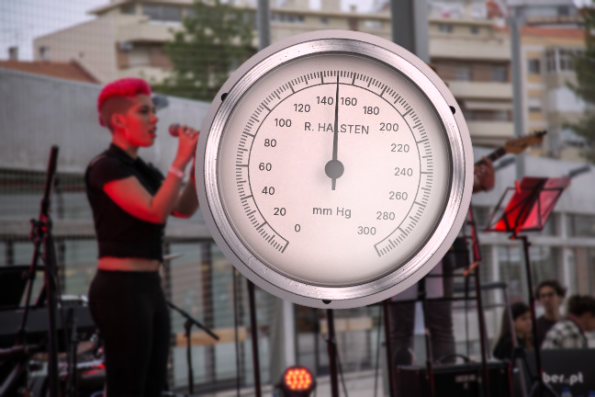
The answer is 150 mmHg
